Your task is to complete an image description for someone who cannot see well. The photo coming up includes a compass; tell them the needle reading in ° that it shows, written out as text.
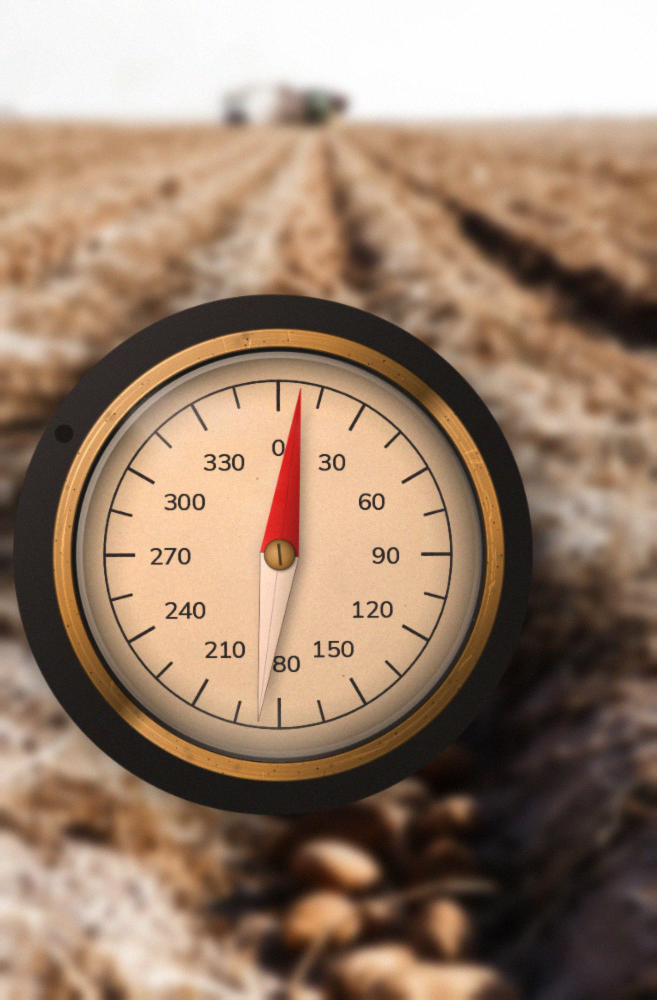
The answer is 7.5 °
